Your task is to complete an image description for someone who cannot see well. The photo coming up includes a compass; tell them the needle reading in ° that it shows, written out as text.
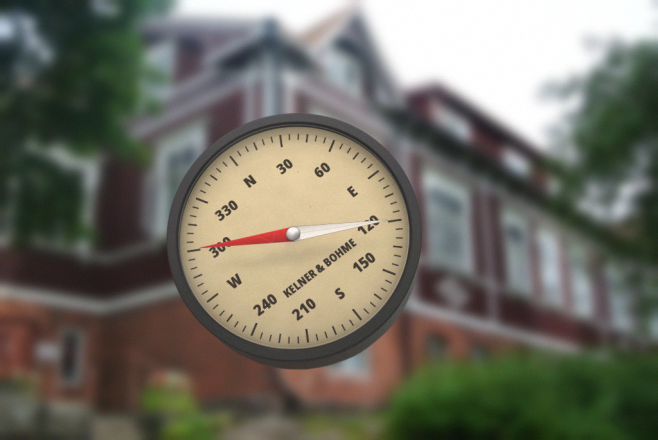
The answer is 300 °
